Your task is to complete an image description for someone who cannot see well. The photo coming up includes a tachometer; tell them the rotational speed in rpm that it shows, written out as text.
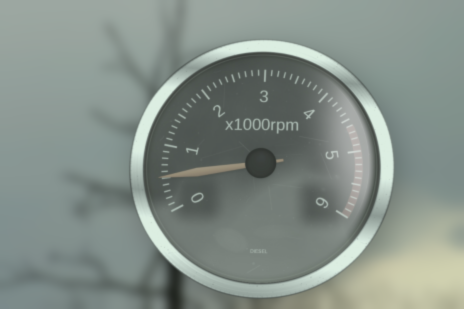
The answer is 500 rpm
